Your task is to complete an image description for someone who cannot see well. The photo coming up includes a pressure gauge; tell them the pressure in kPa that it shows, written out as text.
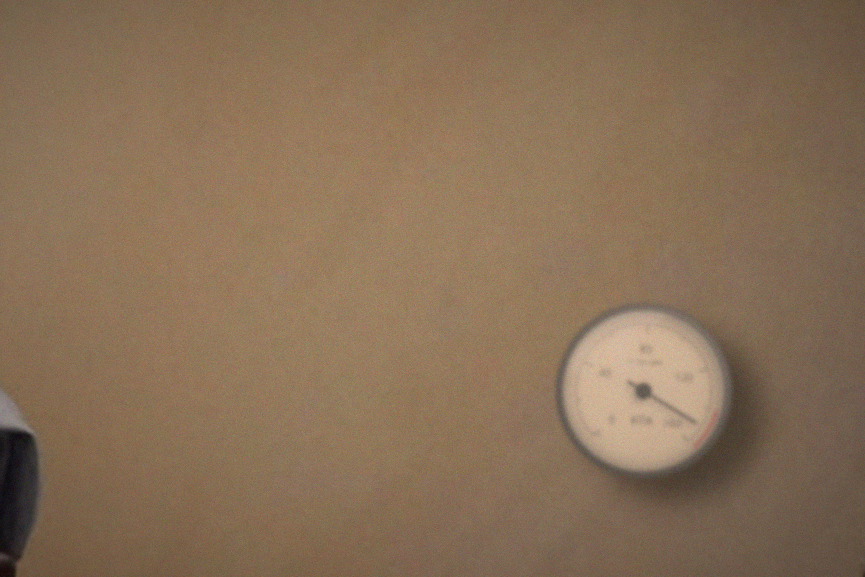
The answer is 150 kPa
